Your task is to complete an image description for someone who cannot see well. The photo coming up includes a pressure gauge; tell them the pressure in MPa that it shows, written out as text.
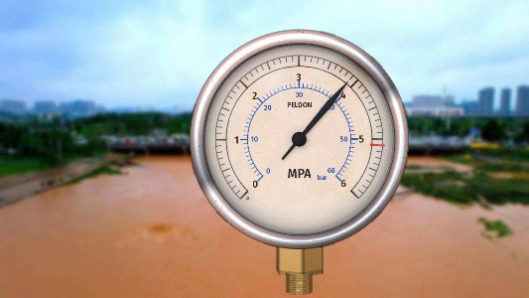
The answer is 3.9 MPa
